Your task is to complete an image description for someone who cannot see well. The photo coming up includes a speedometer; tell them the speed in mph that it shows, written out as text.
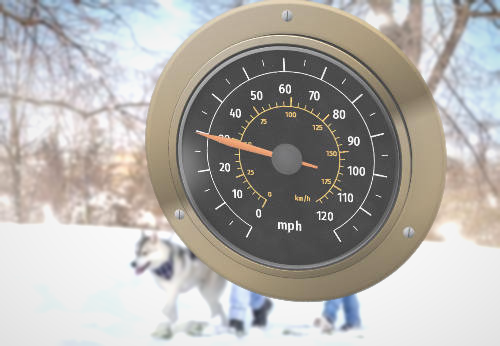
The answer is 30 mph
